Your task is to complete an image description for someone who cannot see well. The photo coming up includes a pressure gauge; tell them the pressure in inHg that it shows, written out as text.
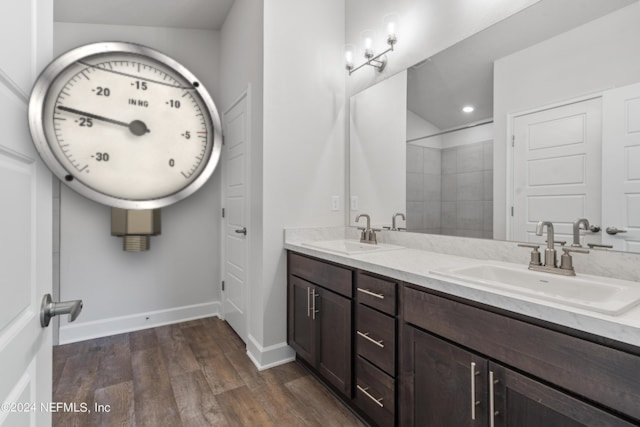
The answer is -24 inHg
